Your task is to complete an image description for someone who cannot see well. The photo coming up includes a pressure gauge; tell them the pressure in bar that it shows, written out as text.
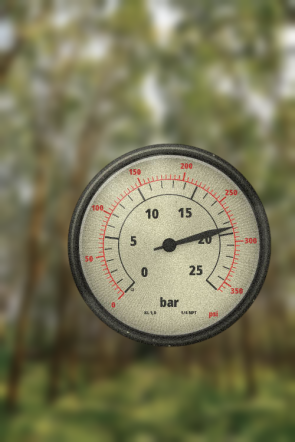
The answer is 19.5 bar
